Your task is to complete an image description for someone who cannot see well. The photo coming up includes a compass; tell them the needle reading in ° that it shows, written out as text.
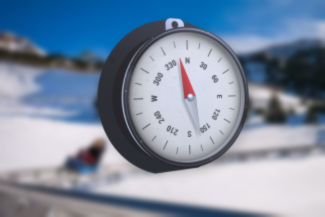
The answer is 345 °
